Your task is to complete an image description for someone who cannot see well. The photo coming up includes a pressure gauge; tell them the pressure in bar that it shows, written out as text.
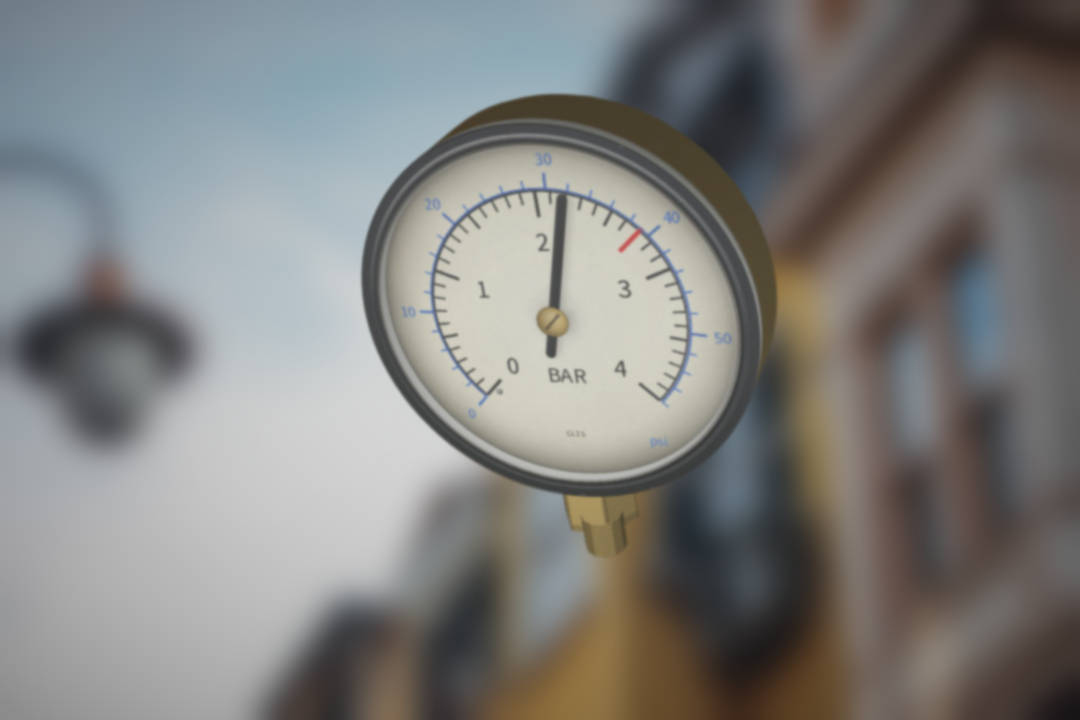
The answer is 2.2 bar
